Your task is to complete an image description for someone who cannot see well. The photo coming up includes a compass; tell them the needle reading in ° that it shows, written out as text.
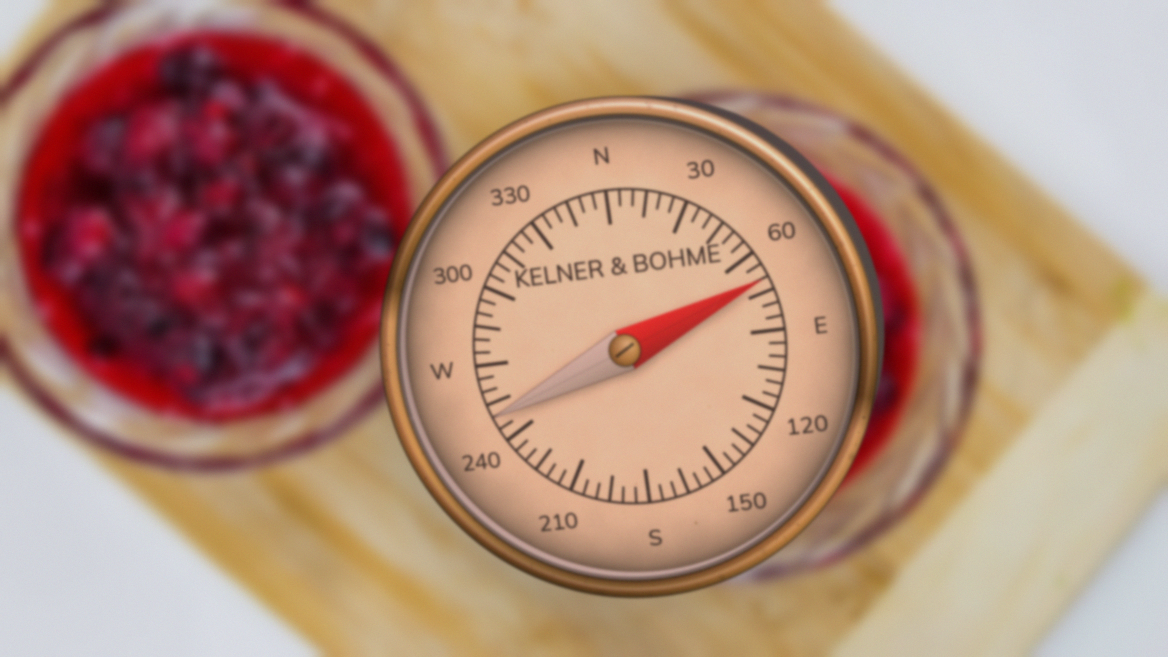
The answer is 70 °
